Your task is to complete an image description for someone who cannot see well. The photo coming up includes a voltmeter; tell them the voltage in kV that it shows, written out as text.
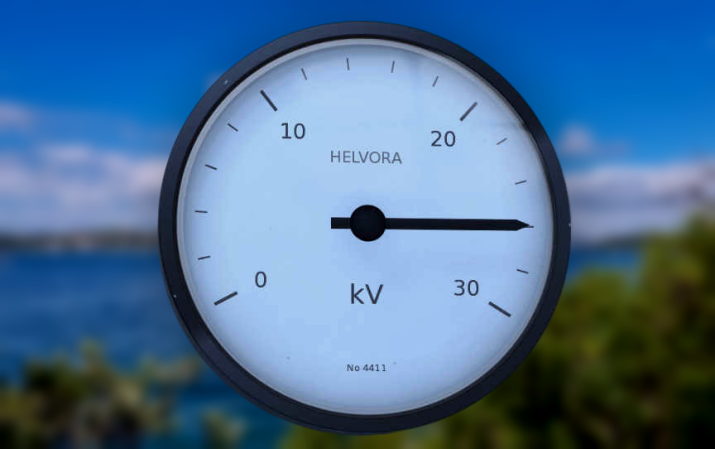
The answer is 26 kV
